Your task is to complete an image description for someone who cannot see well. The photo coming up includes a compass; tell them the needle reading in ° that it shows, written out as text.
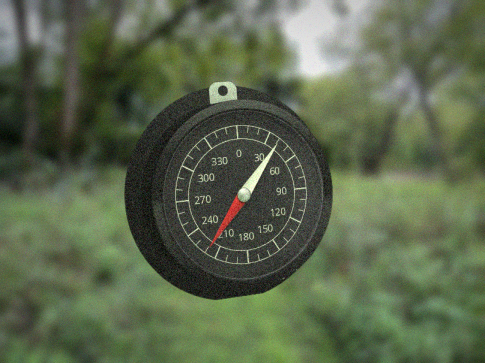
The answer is 220 °
